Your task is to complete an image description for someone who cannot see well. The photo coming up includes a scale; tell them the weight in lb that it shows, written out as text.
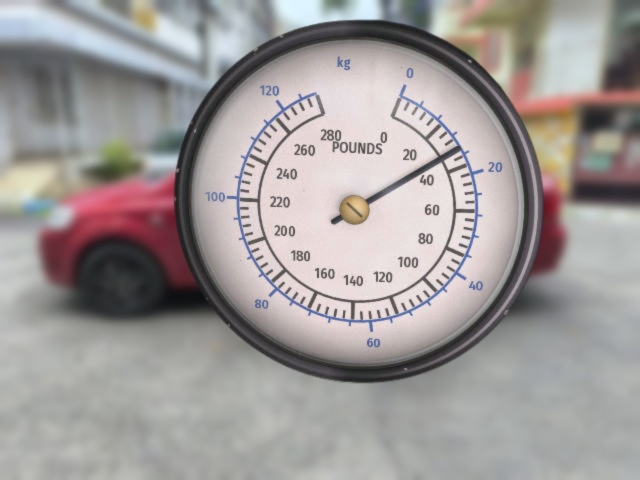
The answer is 32 lb
